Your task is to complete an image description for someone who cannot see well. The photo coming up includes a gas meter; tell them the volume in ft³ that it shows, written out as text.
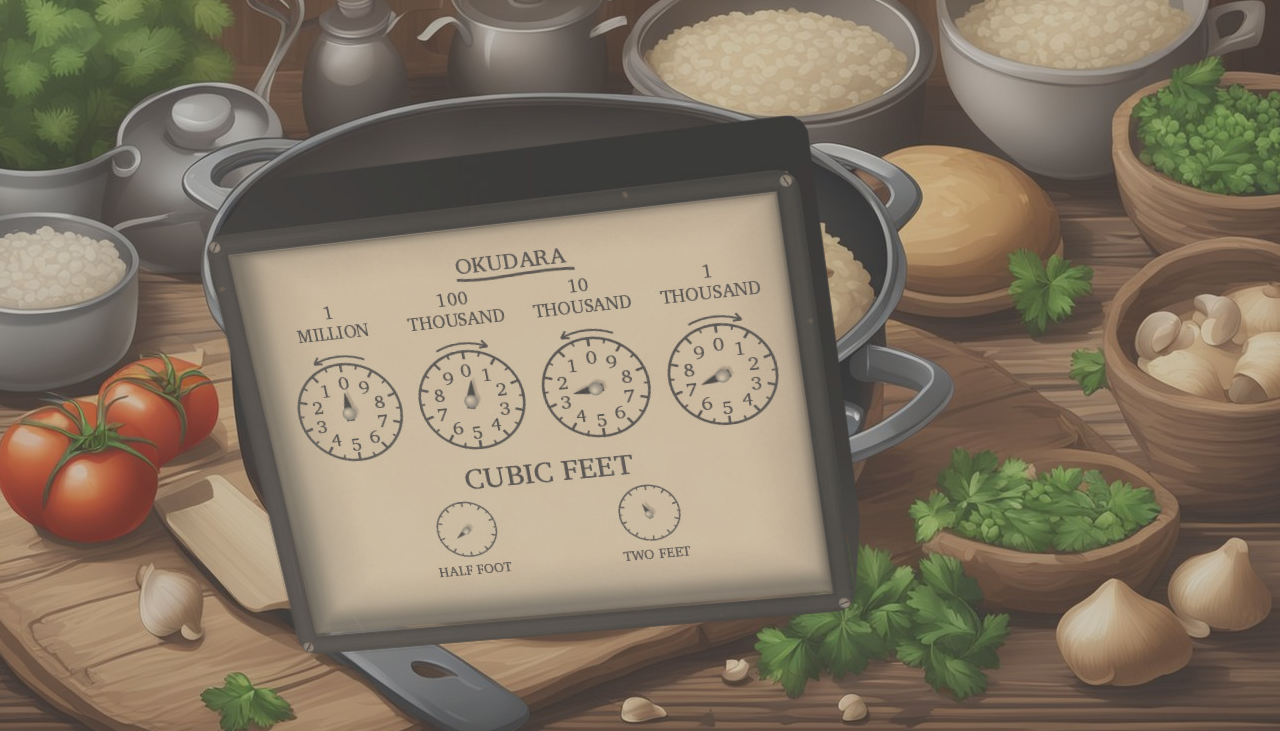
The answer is 2700 ft³
